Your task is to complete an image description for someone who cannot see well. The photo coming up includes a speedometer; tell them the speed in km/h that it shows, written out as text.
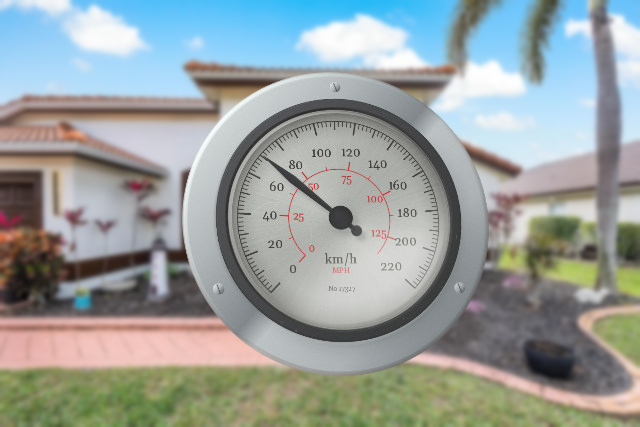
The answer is 70 km/h
